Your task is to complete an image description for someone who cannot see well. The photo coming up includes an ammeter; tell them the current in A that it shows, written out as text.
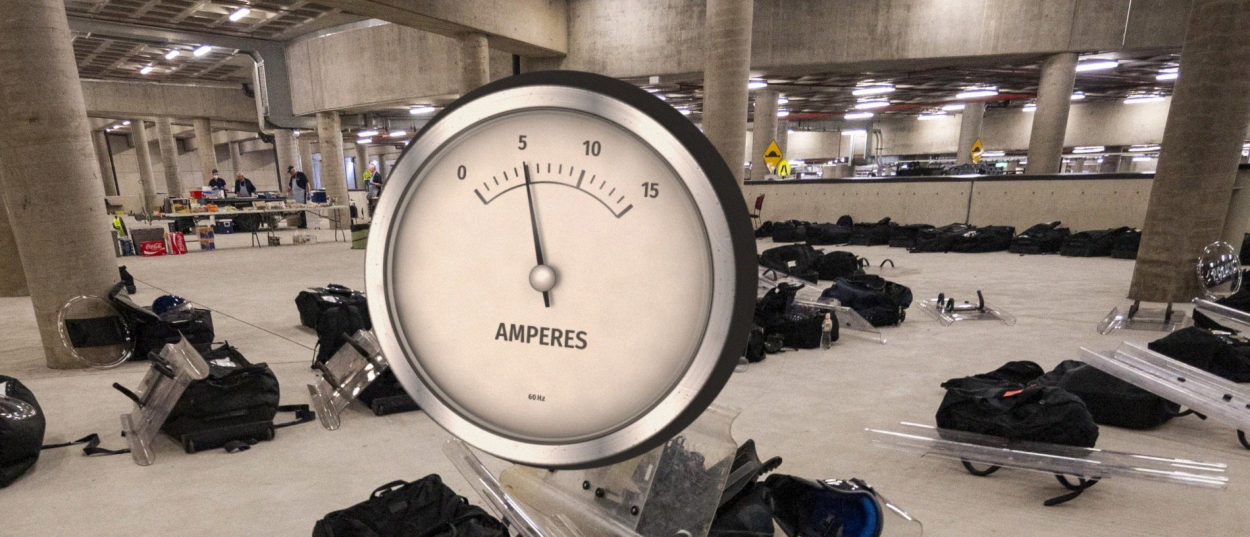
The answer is 5 A
